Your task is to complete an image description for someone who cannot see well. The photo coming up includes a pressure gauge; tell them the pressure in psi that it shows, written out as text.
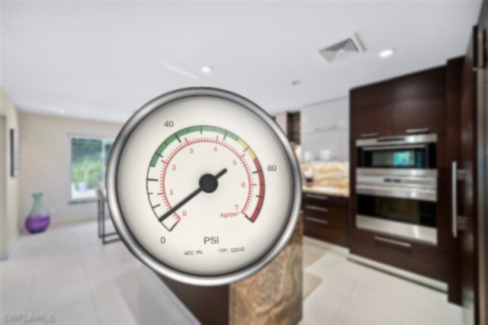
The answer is 5 psi
